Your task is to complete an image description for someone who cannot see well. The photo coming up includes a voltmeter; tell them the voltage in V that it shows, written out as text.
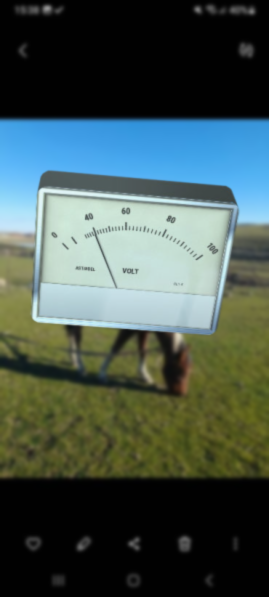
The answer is 40 V
